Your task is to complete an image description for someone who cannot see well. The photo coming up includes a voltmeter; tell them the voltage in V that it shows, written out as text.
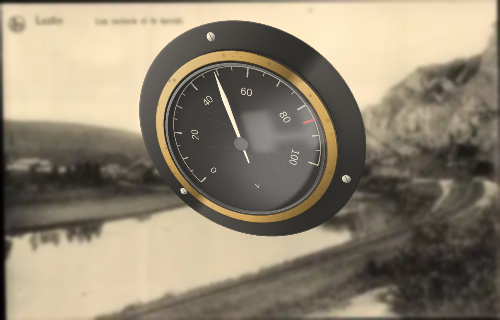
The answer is 50 V
